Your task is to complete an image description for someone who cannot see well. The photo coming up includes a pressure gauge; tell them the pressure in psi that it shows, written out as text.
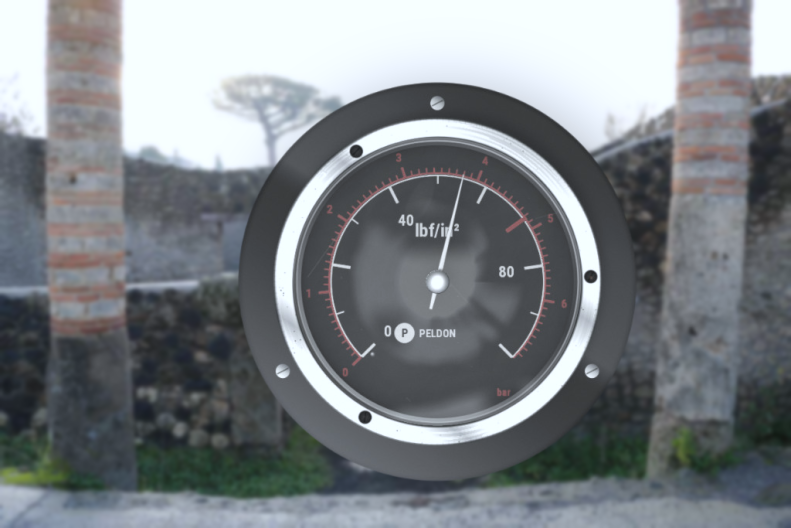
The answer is 55 psi
